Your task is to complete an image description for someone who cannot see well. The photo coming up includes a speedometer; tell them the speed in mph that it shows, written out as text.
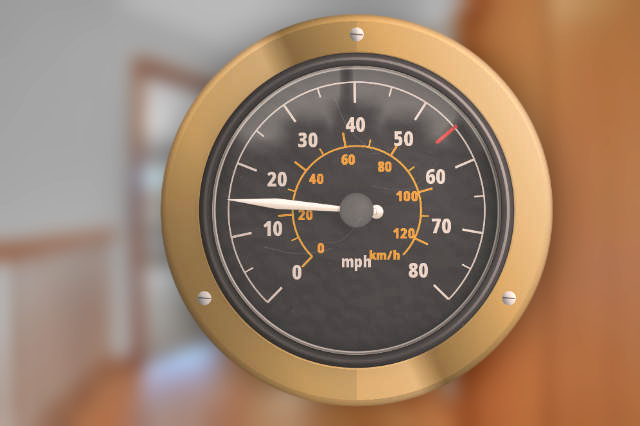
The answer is 15 mph
